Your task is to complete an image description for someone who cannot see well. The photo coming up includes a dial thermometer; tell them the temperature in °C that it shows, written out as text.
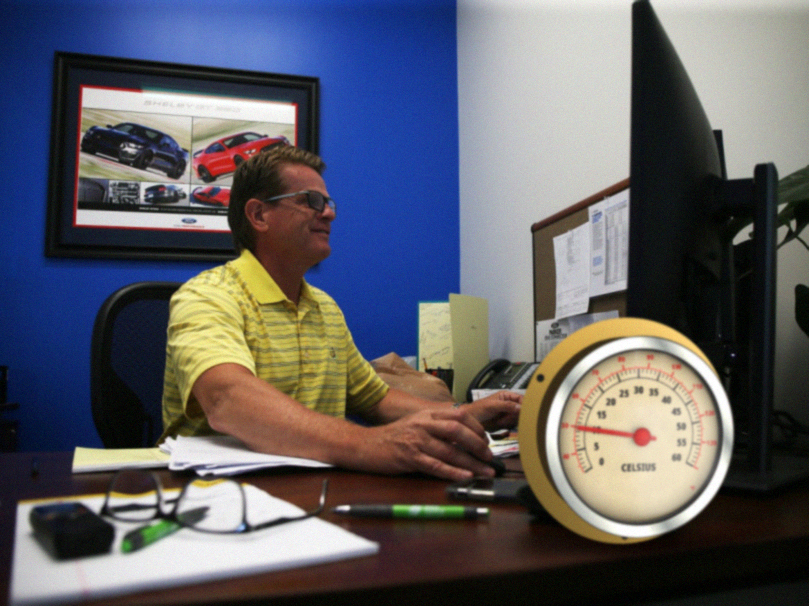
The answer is 10 °C
